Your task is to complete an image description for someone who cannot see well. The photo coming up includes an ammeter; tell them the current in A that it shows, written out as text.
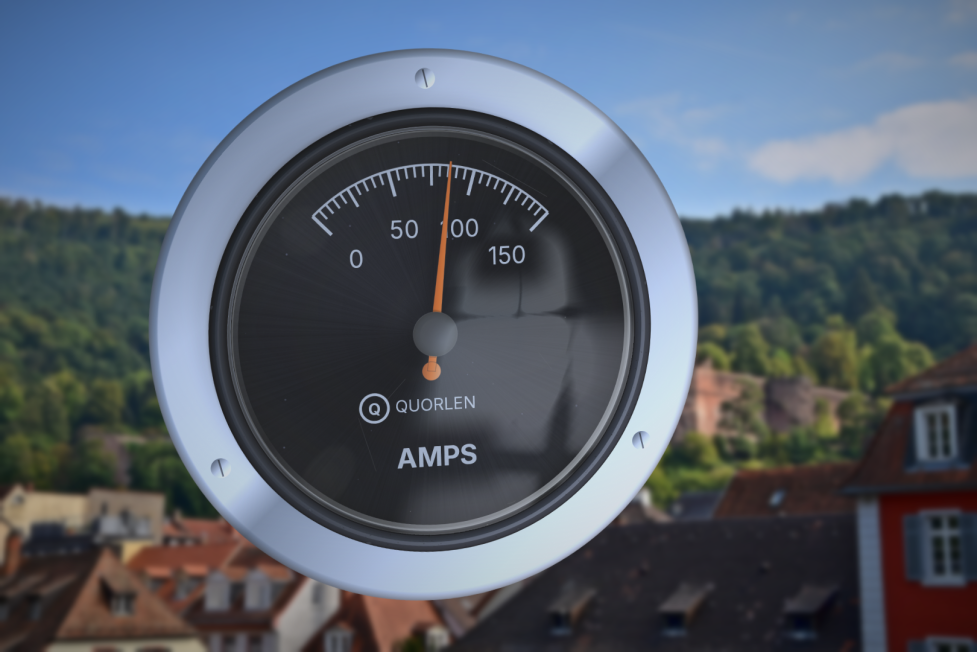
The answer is 85 A
